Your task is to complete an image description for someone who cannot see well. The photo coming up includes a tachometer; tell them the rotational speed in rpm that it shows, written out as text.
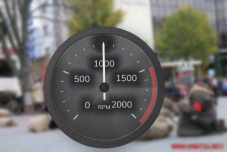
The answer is 1000 rpm
